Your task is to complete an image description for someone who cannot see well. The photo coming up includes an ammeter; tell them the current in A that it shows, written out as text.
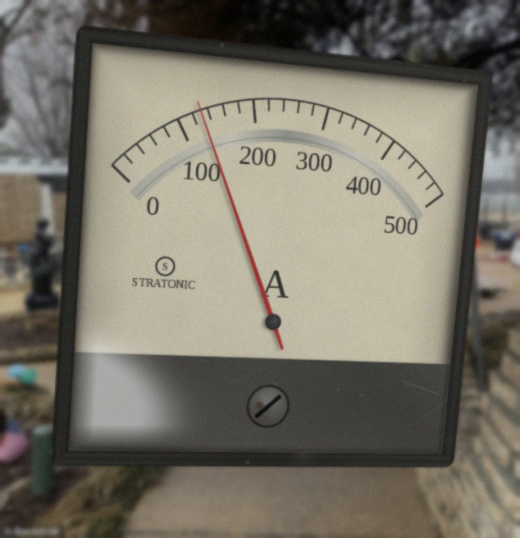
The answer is 130 A
